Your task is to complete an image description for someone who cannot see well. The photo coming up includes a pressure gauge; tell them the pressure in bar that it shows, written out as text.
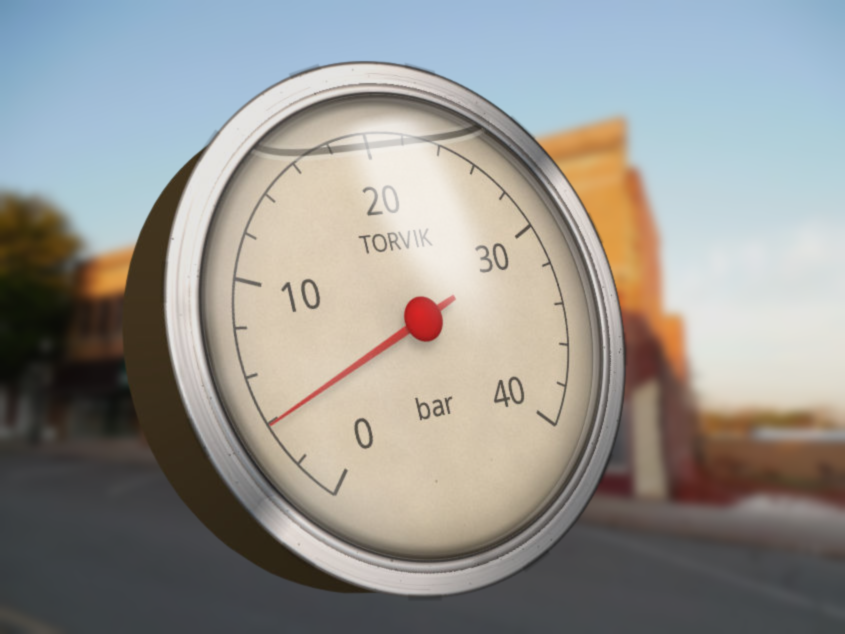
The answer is 4 bar
